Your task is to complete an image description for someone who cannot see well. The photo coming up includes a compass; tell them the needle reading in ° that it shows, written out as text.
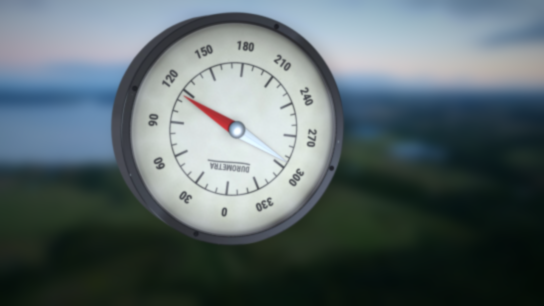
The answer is 115 °
